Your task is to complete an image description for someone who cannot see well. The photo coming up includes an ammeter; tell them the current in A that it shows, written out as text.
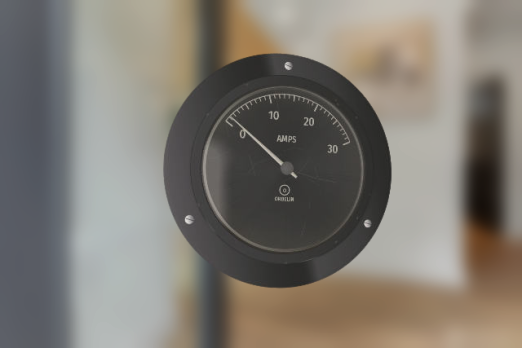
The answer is 1 A
